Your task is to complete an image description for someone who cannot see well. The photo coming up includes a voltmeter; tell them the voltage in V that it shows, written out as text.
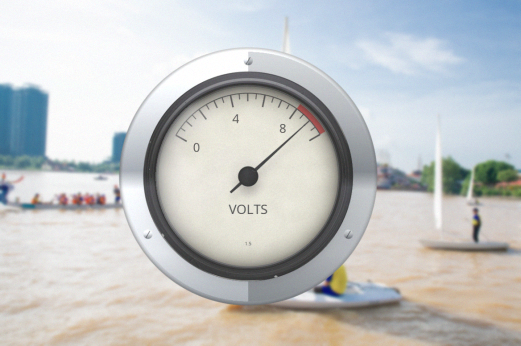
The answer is 9 V
